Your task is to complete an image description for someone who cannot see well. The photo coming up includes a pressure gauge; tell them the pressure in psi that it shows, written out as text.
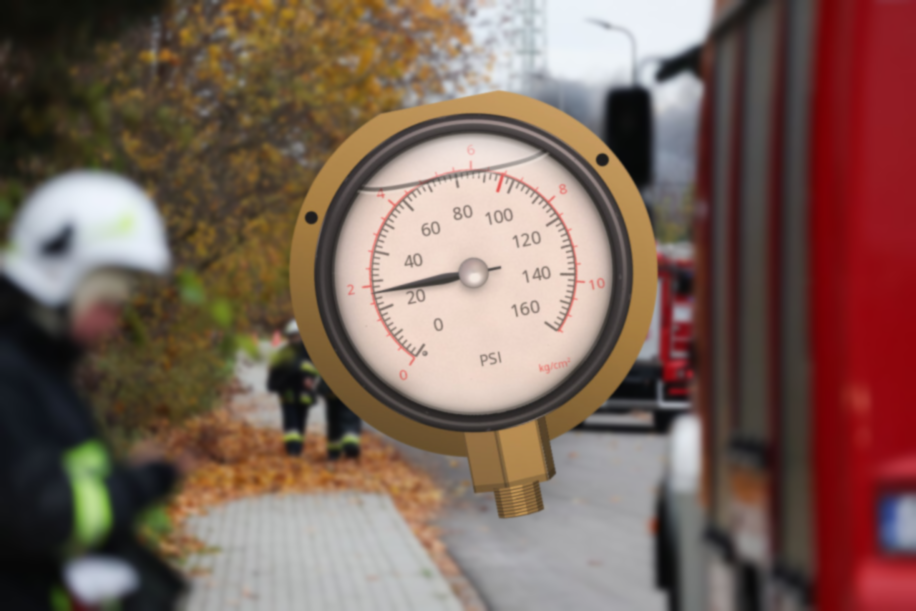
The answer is 26 psi
